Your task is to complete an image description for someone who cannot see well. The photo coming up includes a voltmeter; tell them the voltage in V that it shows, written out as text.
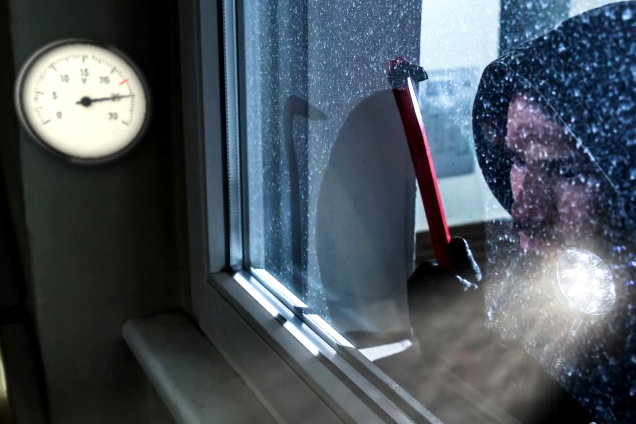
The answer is 25 V
